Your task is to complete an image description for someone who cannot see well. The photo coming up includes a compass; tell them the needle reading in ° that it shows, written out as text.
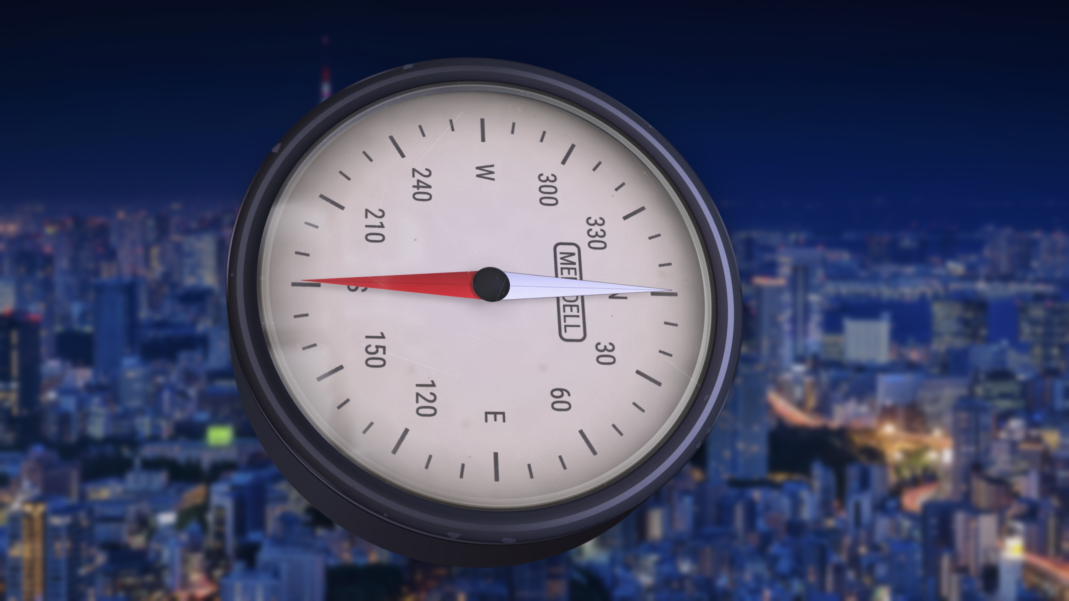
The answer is 180 °
